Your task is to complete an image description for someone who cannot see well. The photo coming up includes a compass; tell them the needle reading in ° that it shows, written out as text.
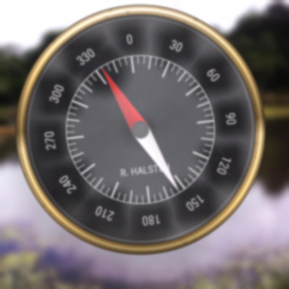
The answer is 335 °
